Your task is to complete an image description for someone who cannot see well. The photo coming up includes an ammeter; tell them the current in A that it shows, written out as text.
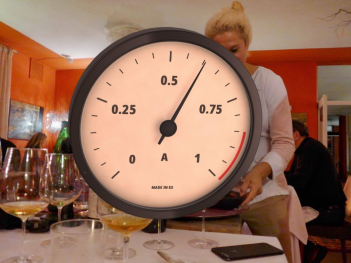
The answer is 0.6 A
